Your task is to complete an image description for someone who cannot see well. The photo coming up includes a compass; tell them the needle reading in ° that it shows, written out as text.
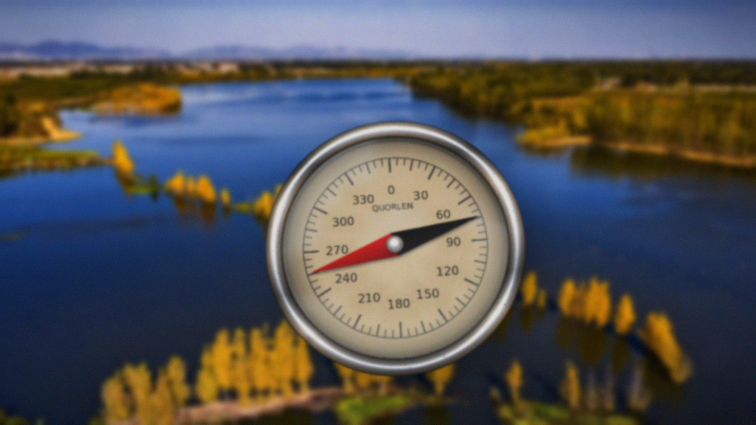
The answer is 255 °
